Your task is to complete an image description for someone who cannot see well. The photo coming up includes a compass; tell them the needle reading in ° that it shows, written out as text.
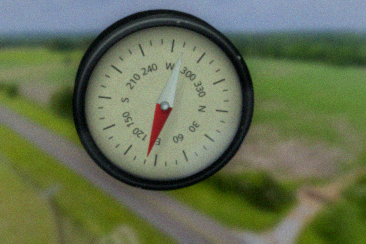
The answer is 100 °
